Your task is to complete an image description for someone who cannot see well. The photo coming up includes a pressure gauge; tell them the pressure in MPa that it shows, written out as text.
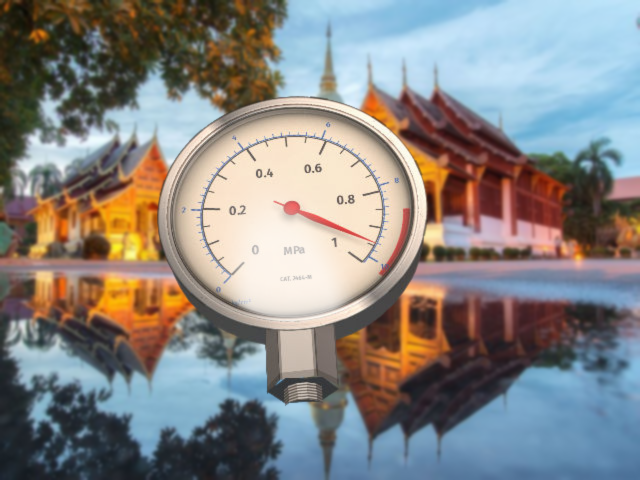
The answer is 0.95 MPa
